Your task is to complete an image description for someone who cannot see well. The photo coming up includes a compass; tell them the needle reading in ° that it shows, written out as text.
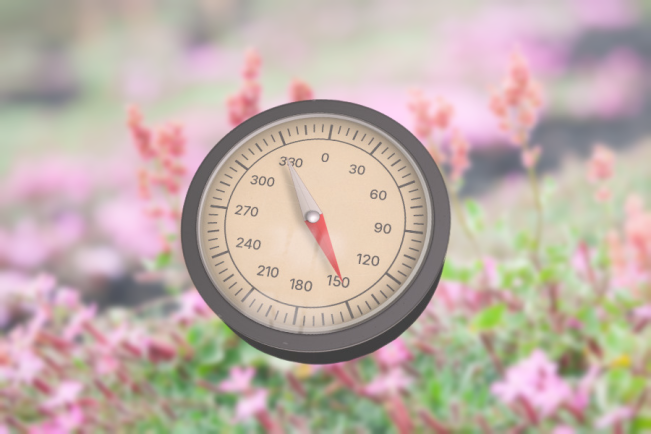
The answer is 147.5 °
